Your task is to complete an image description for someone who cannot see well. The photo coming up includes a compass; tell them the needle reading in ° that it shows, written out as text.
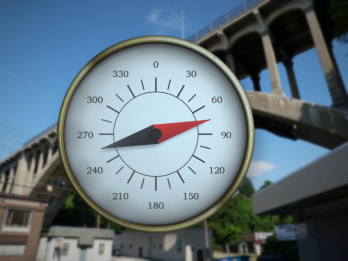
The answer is 75 °
